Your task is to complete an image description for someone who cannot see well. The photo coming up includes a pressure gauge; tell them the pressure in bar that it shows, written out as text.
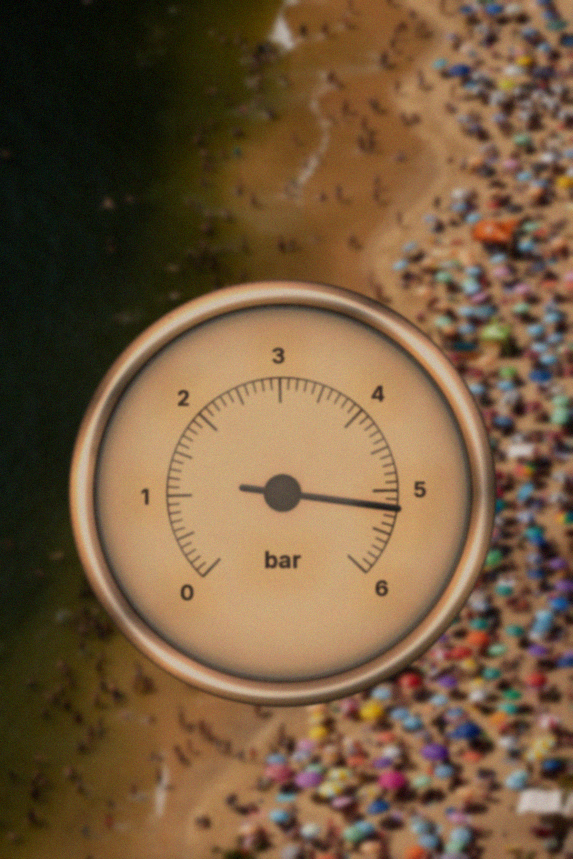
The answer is 5.2 bar
